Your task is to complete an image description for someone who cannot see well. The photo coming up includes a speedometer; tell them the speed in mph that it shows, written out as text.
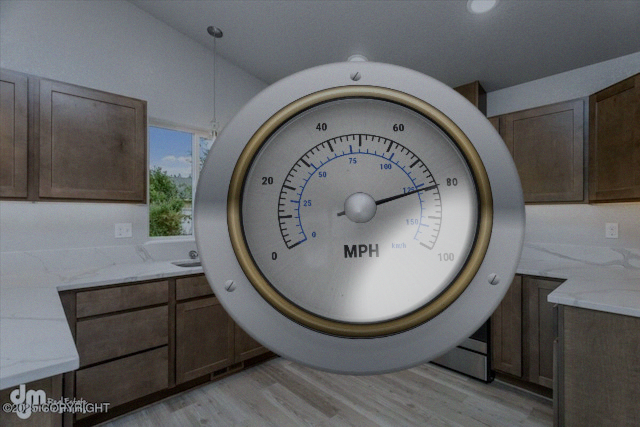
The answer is 80 mph
